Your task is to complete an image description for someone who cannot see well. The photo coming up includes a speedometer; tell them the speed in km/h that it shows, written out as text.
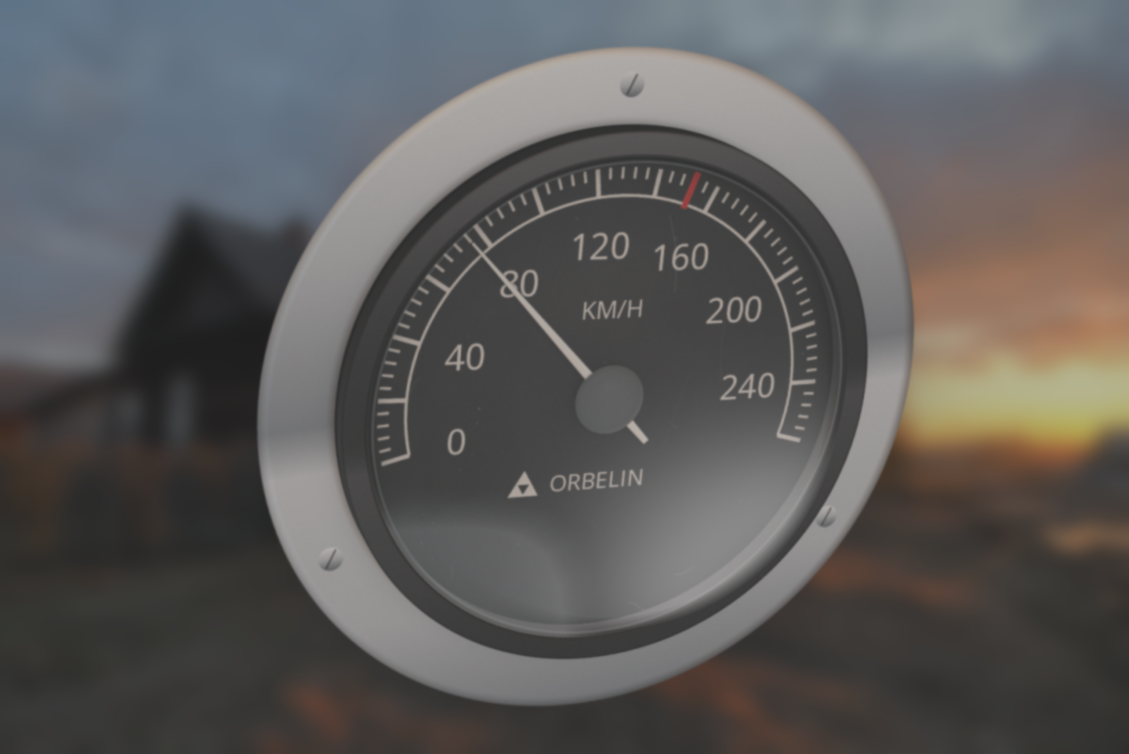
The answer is 76 km/h
